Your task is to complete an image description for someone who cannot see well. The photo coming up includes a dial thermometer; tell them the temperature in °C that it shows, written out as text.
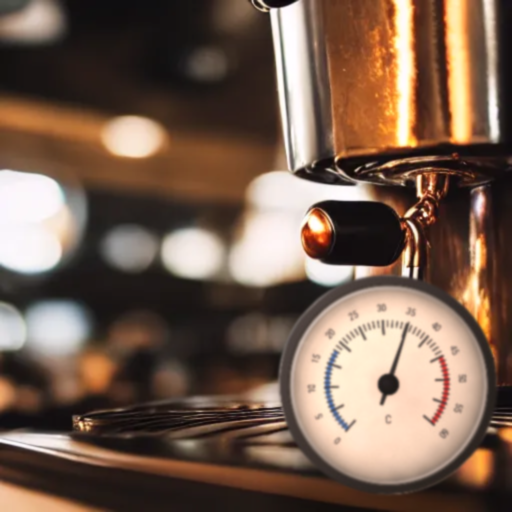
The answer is 35 °C
